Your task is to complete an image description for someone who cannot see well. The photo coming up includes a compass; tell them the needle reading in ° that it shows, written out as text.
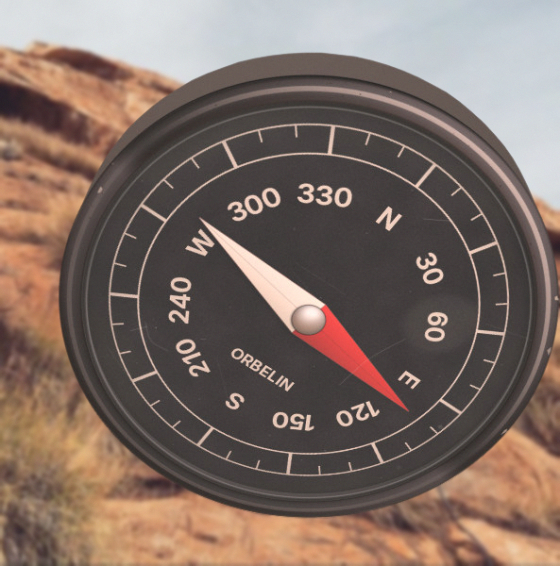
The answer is 100 °
